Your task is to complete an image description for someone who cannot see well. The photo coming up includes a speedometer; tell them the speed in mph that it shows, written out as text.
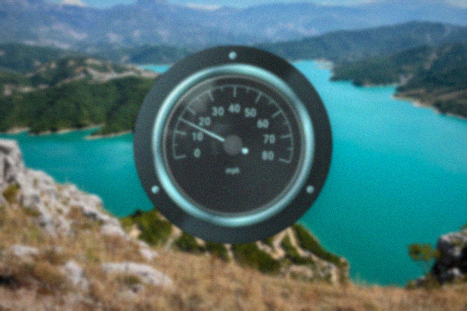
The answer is 15 mph
